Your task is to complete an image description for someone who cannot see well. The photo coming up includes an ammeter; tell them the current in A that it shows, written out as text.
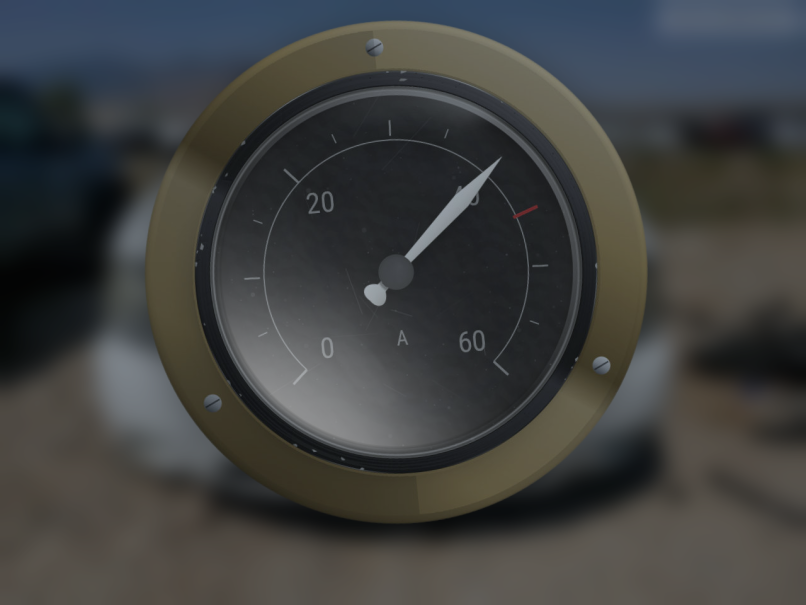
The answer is 40 A
